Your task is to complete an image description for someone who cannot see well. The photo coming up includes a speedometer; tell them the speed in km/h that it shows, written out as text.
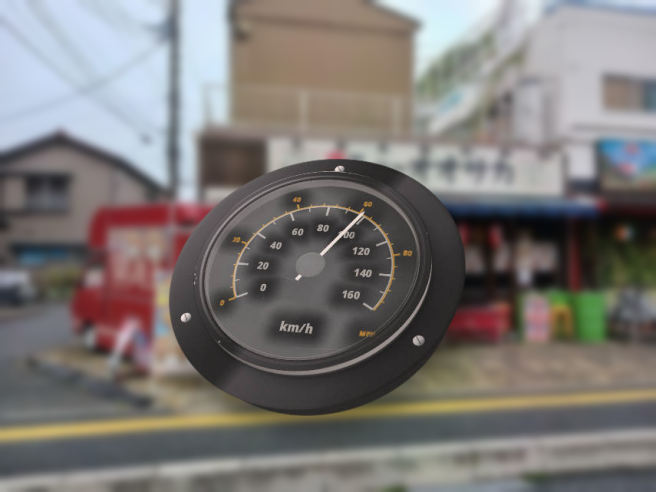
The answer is 100 km/h
